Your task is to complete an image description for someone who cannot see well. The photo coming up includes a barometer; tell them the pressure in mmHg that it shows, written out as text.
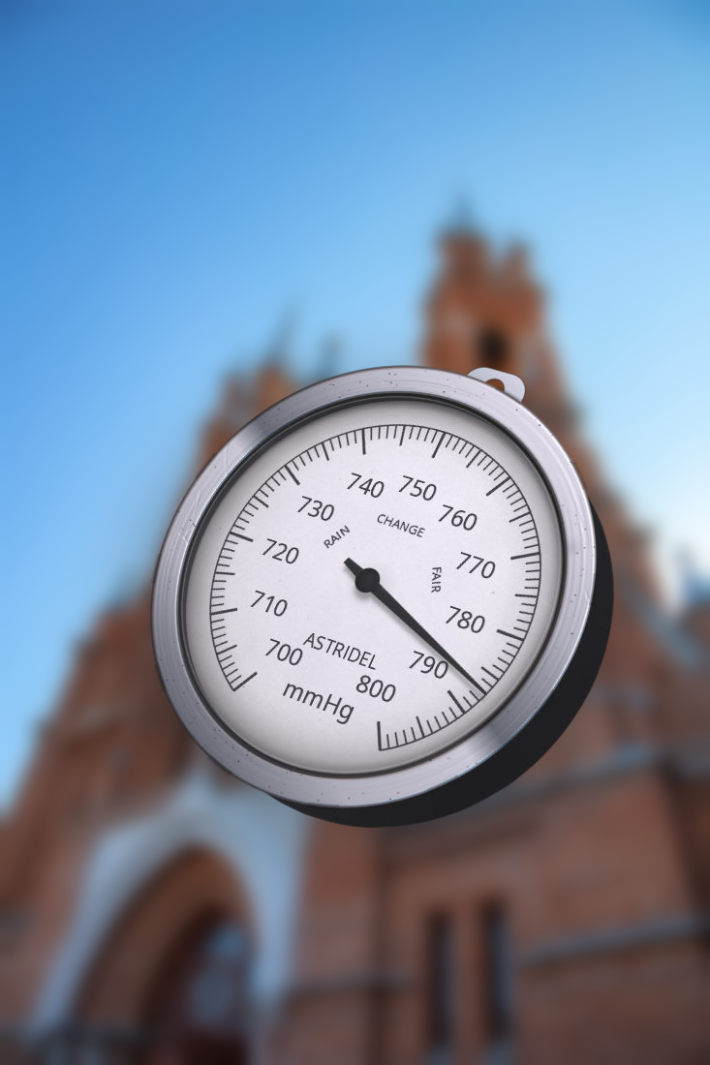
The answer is 787 mmHg
